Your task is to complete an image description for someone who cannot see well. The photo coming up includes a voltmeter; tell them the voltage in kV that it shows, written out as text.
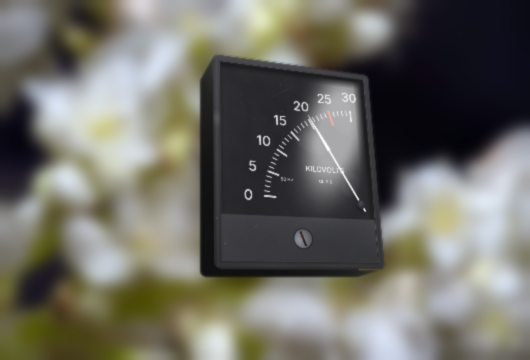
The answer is 20 kV
